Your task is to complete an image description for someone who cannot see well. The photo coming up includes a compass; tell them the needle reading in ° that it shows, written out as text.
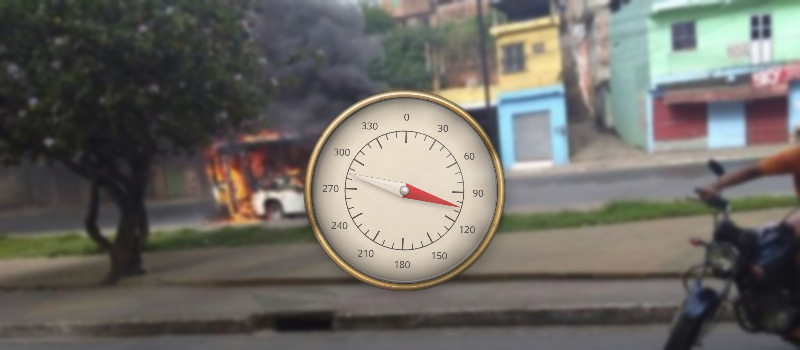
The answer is 105 °
